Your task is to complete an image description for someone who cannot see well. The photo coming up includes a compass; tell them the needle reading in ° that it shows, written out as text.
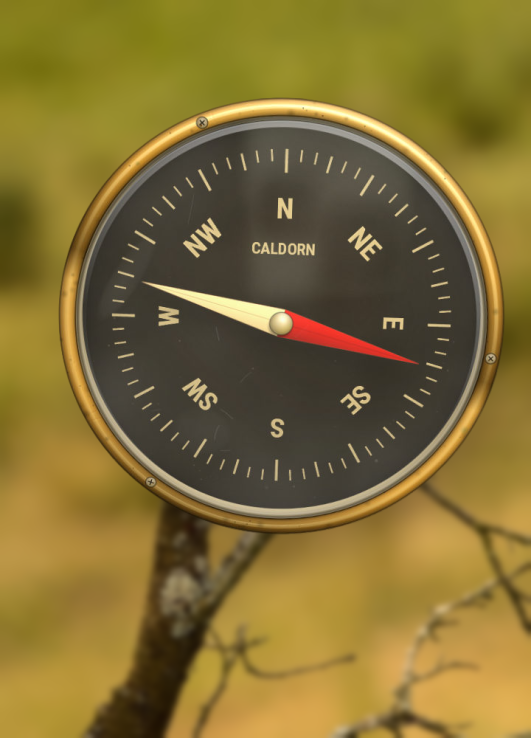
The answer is 105 °
